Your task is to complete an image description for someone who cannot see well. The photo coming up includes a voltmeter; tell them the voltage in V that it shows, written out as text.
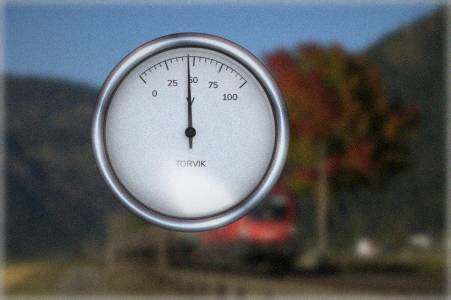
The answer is 45 V
